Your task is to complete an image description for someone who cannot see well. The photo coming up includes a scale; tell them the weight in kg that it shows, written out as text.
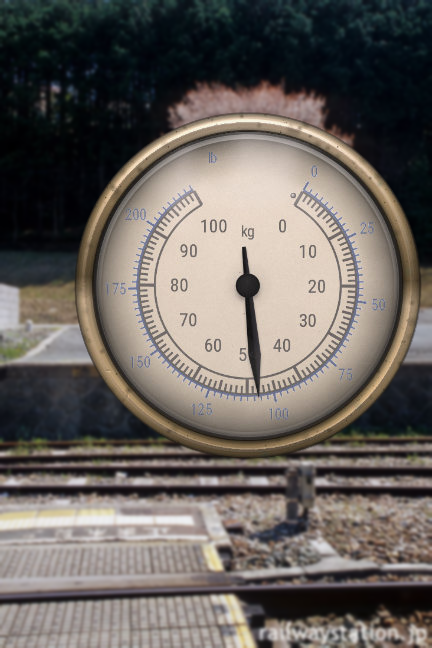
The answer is 48 kg
